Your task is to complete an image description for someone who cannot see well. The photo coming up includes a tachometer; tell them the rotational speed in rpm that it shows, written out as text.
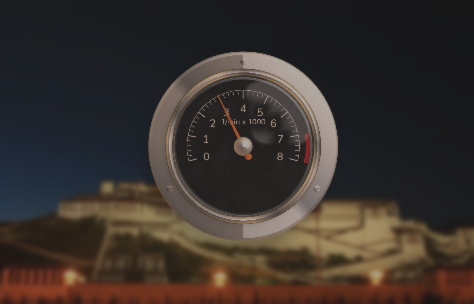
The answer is 3000 rpm
